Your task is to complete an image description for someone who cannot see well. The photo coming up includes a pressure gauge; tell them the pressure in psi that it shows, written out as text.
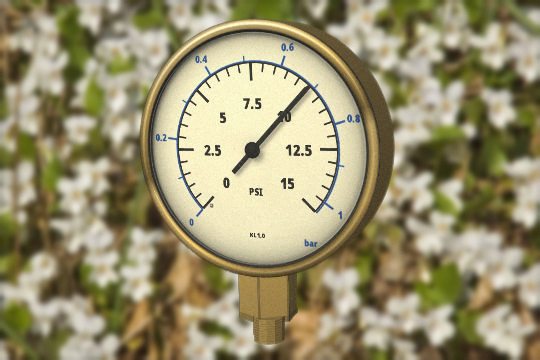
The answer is 10 psi
